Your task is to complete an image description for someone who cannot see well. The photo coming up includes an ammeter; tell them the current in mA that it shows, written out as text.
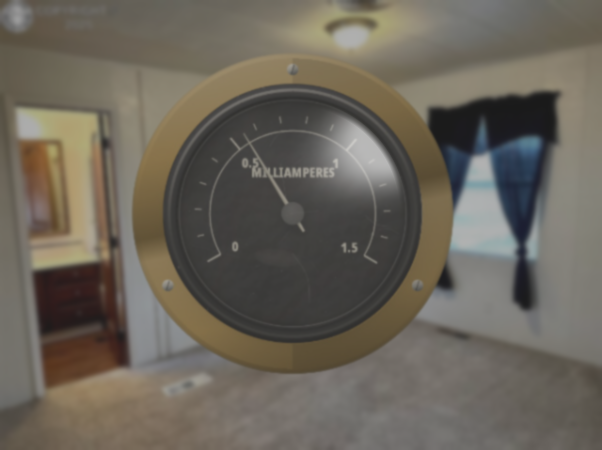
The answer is 0.55 mA
